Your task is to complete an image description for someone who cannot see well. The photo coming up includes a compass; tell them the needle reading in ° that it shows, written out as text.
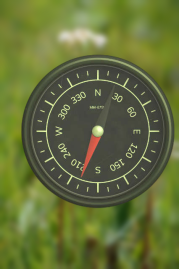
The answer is 200 °
